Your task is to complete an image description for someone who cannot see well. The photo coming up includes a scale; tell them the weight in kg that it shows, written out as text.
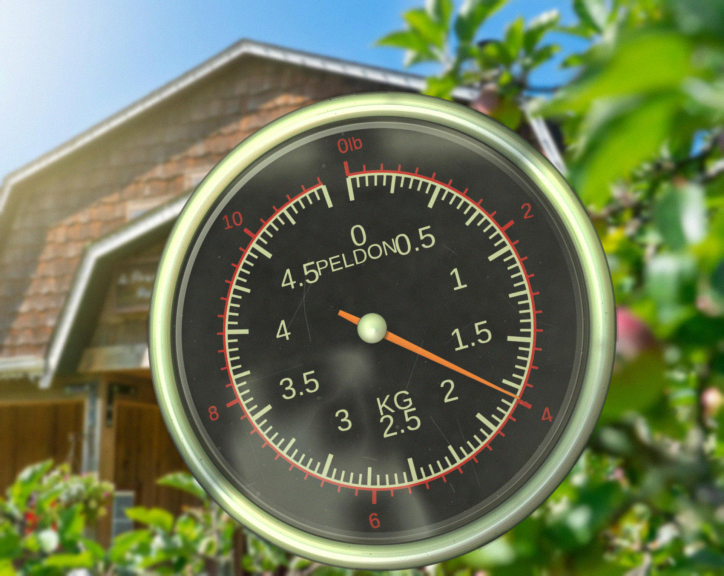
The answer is 1.8 kg
